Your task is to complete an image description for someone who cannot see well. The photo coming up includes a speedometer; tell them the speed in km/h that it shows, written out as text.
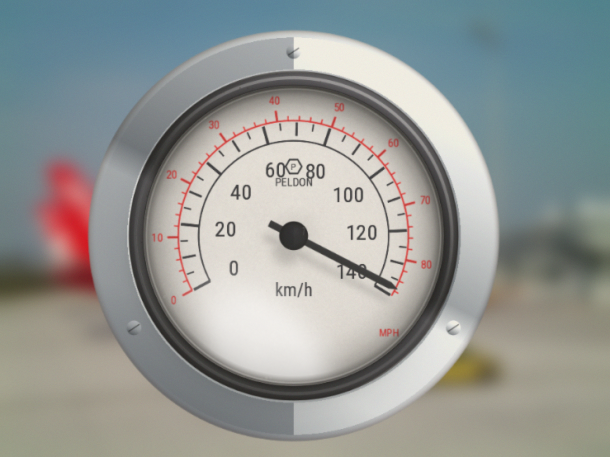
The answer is 137.5 km/h
